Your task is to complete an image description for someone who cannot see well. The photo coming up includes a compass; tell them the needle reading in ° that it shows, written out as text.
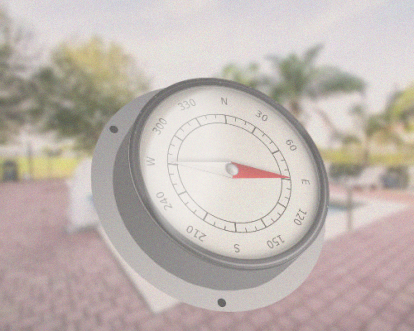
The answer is 90 °
